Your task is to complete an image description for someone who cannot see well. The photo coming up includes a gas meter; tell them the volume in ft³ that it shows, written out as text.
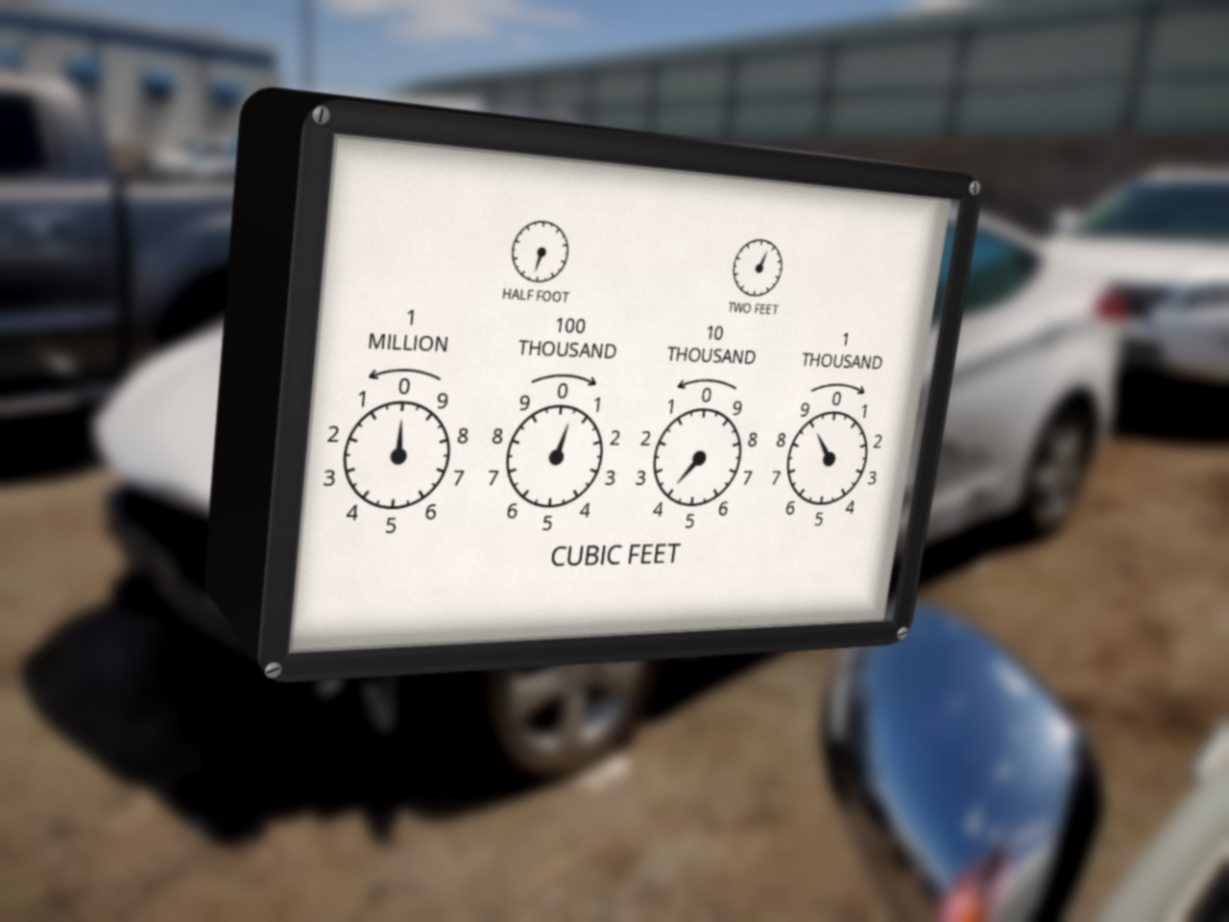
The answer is 3900 ft³
